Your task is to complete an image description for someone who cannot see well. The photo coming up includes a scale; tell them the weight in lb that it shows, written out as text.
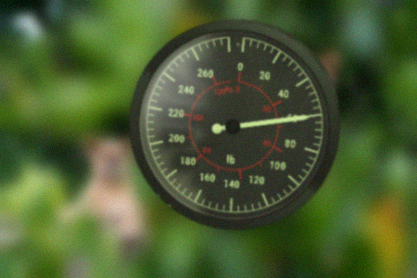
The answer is 60 lb
